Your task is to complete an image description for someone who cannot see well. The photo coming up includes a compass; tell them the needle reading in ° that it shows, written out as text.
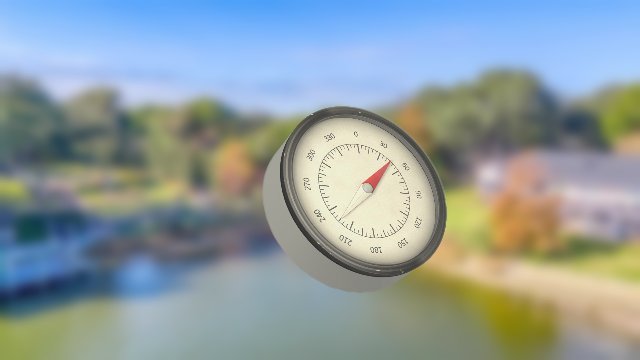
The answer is 45 °
